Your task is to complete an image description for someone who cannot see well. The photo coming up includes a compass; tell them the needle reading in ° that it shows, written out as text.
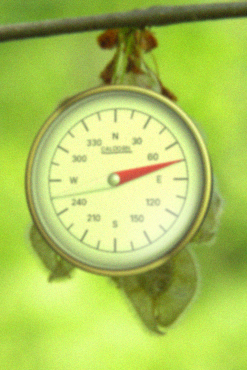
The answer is 75 °
